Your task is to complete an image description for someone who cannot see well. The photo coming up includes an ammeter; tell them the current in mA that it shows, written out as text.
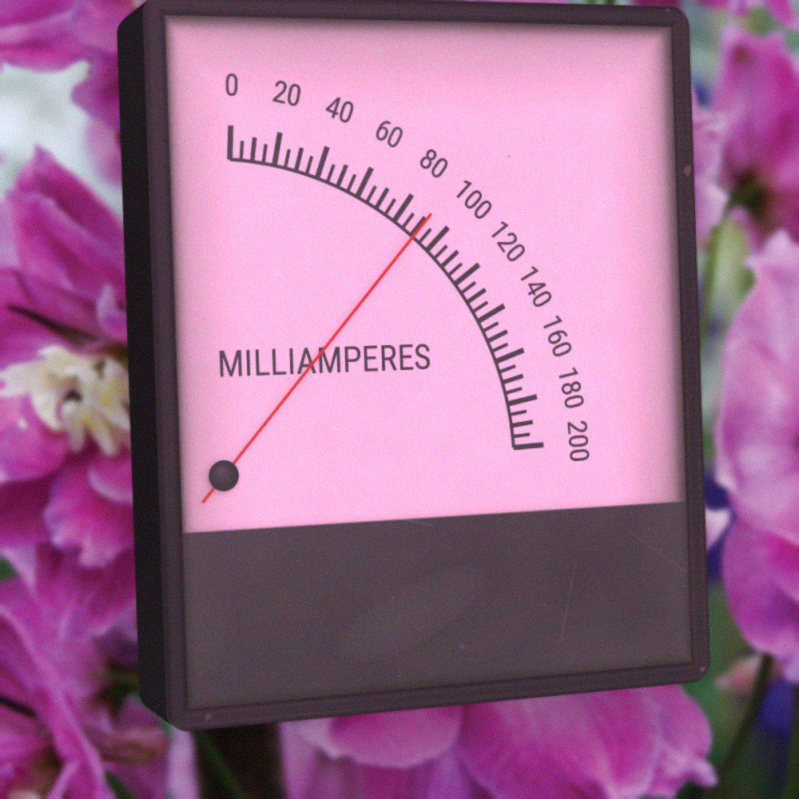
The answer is 90 mA
